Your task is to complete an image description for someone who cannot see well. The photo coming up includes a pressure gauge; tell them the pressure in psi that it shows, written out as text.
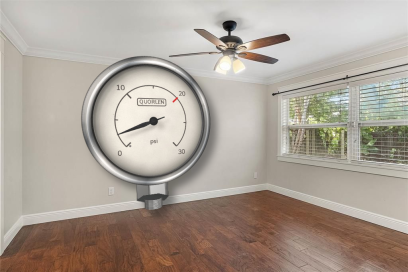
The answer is 2.5 psi
